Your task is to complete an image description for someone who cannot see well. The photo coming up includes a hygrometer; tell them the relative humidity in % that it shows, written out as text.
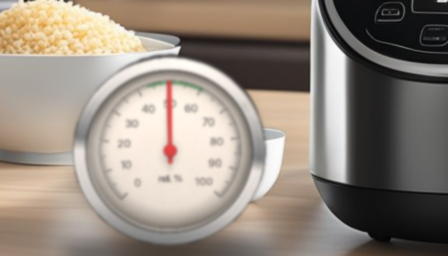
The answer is 50 %
